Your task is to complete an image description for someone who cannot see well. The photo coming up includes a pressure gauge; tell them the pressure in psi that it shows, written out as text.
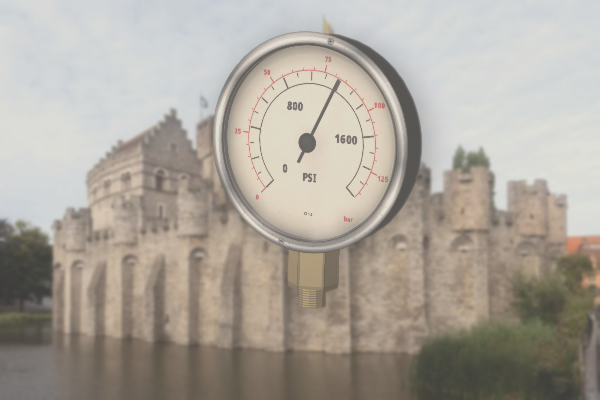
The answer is 1200 psi
